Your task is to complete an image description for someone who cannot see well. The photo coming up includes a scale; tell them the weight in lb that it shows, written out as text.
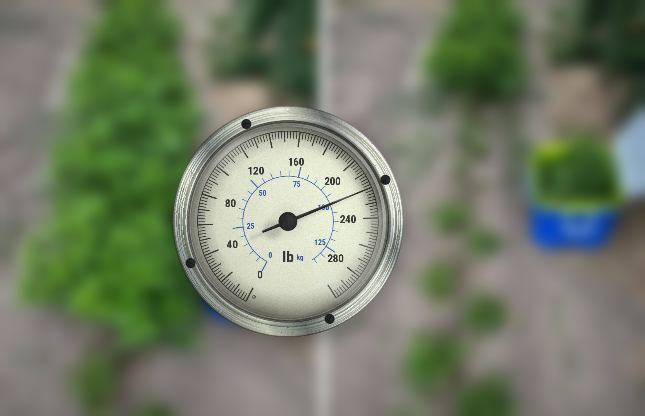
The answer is 220 lb
